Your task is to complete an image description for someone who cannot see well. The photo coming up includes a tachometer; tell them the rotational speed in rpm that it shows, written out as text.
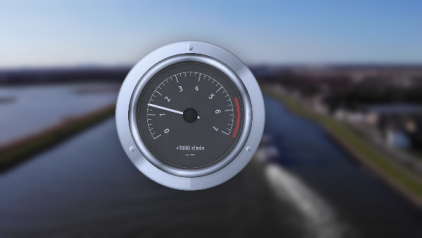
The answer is 1400 rpm
